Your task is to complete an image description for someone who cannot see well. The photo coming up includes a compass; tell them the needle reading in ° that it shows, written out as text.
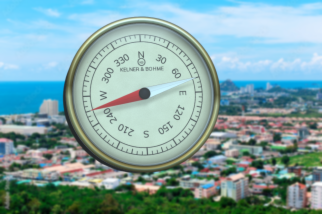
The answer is 255 °
